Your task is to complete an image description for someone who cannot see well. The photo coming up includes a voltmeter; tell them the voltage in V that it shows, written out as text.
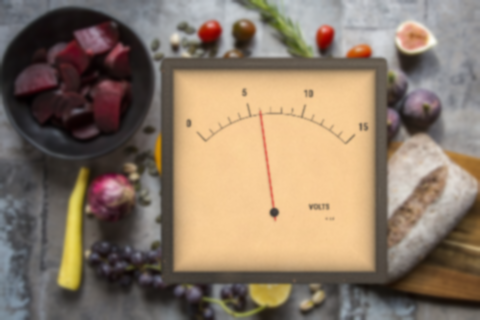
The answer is 6 V
